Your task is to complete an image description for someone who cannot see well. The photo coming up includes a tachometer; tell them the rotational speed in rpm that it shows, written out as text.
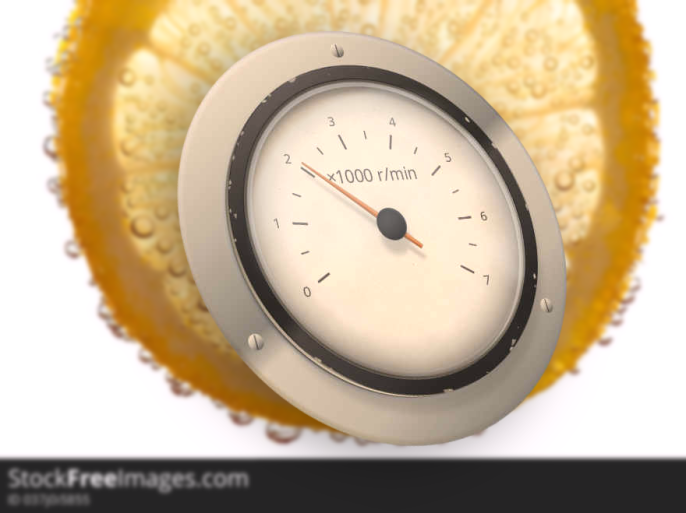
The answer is 2000 rpm
